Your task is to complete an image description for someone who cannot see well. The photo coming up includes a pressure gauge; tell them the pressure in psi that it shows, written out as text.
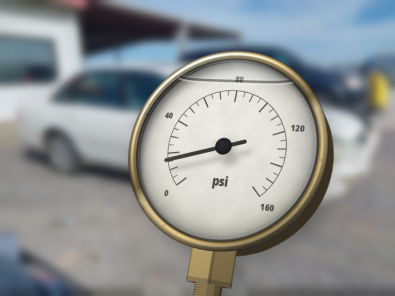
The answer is 15 psi
